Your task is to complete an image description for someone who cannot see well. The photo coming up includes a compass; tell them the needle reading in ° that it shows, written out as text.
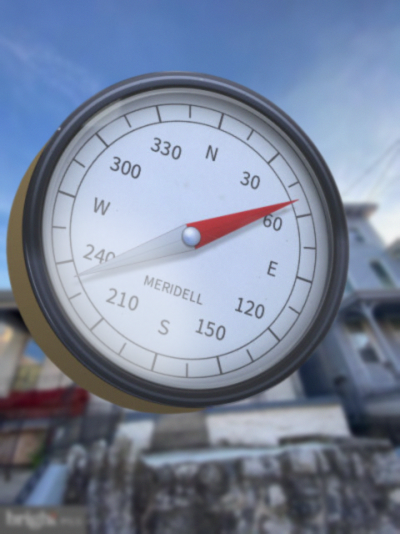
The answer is 52.5 °
